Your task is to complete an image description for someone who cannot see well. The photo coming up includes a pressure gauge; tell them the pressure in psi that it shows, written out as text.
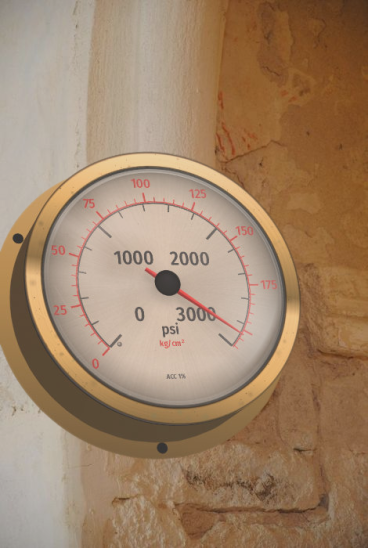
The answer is 2900 psi
